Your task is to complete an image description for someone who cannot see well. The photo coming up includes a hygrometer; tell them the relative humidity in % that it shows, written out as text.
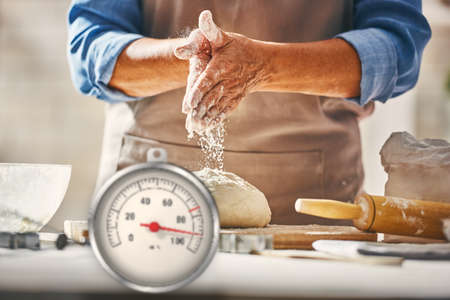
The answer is 90 %
